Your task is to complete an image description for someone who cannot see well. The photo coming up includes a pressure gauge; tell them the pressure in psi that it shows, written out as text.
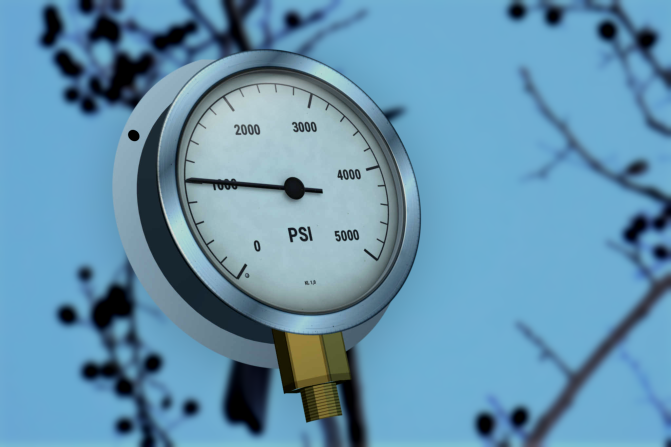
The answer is 1000 psi
